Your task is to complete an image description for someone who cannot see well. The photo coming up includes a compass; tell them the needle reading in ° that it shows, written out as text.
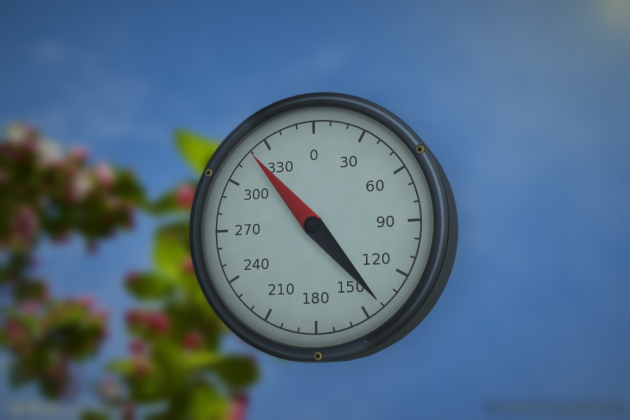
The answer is 320 °
